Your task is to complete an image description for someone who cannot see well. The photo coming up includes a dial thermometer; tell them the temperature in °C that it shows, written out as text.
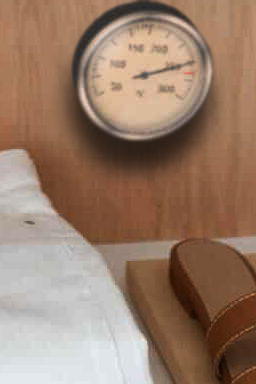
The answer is 250 °C
